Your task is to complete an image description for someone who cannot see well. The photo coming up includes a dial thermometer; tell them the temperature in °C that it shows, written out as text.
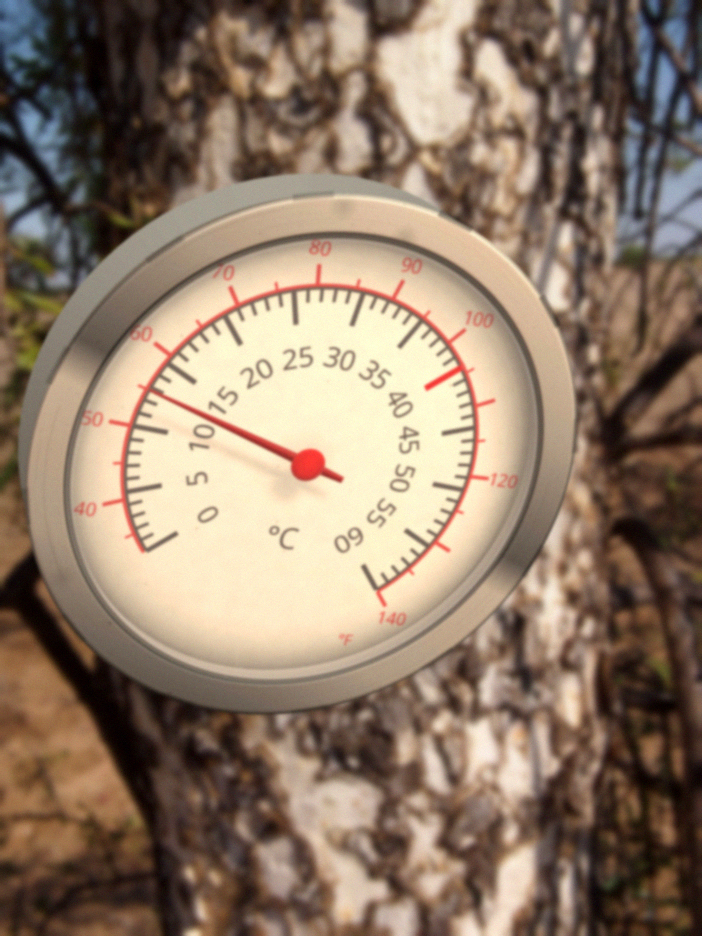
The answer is 13 °C
